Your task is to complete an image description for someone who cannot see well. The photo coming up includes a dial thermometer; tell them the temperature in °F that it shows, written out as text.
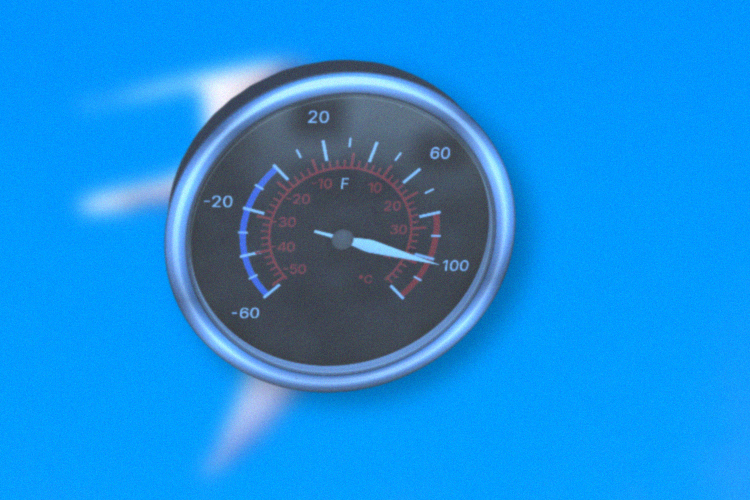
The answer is 100 °F
